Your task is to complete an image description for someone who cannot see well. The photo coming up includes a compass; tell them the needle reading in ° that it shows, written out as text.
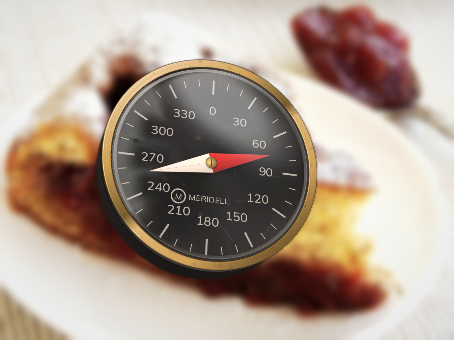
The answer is 75 °
